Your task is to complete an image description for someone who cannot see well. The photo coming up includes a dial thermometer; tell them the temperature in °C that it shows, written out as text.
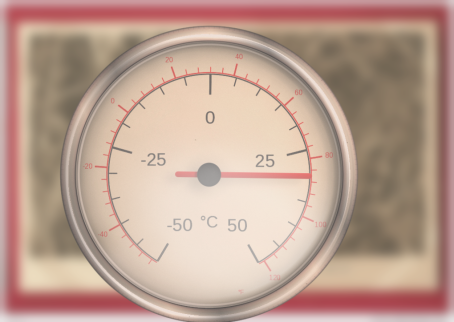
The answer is 30 °C
